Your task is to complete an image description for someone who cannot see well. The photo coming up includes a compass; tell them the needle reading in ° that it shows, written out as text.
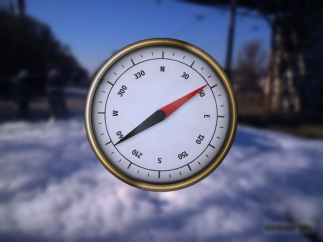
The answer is 55 °
